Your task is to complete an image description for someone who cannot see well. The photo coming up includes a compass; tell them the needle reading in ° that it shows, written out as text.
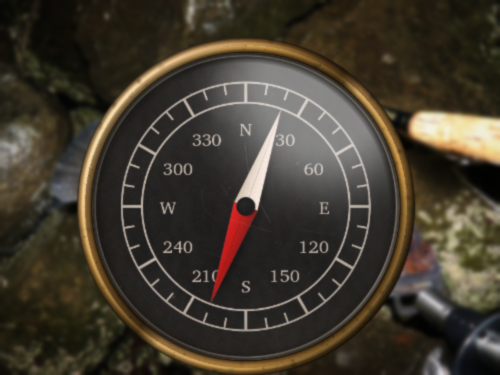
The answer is 200 °
